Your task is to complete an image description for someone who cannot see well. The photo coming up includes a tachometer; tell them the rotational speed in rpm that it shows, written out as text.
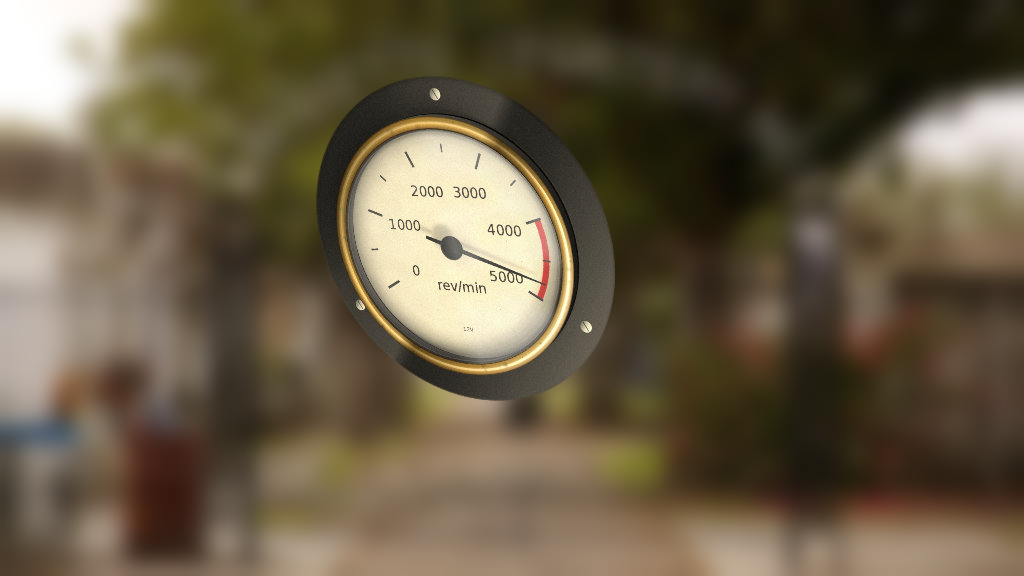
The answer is 4750 rpm
